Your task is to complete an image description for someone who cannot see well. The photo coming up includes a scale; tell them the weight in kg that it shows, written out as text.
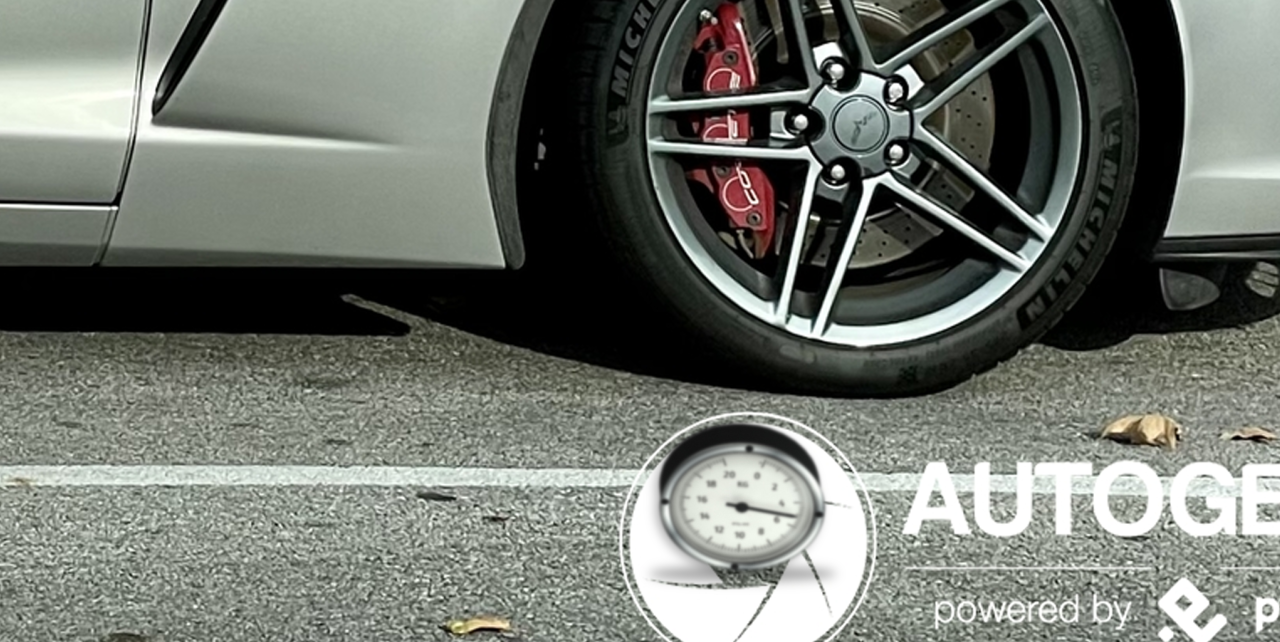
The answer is 5 kg
